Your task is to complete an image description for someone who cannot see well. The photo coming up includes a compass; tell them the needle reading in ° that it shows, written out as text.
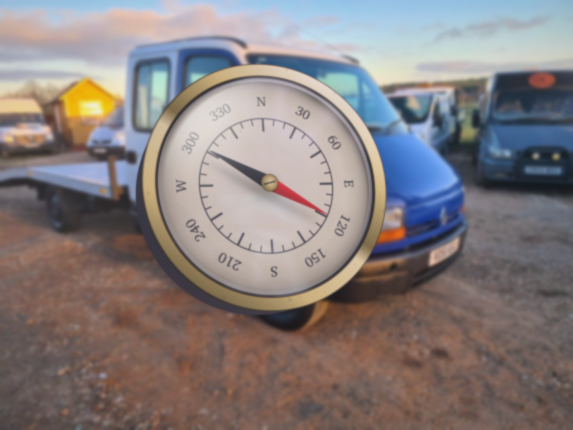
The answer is 120 °
